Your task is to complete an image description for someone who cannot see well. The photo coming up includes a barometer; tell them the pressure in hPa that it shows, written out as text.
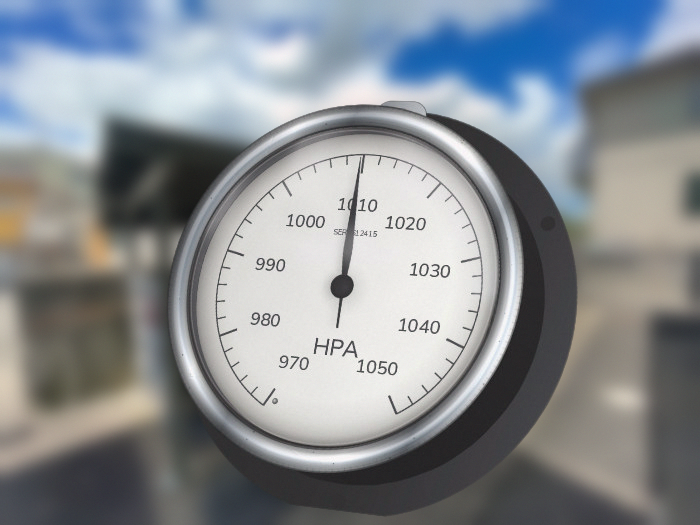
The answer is 1010 hPa
